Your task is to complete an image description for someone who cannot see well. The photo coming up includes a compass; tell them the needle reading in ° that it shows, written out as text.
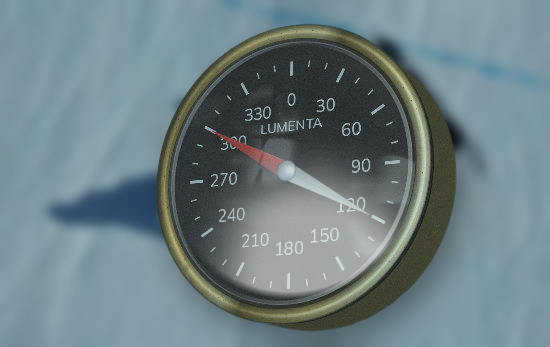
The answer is 300 °
